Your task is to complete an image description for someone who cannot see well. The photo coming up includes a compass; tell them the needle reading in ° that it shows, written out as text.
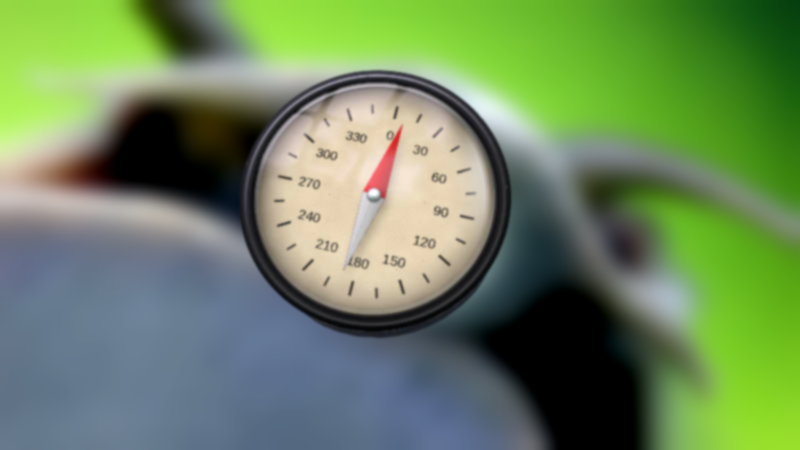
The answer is 7.5 °
